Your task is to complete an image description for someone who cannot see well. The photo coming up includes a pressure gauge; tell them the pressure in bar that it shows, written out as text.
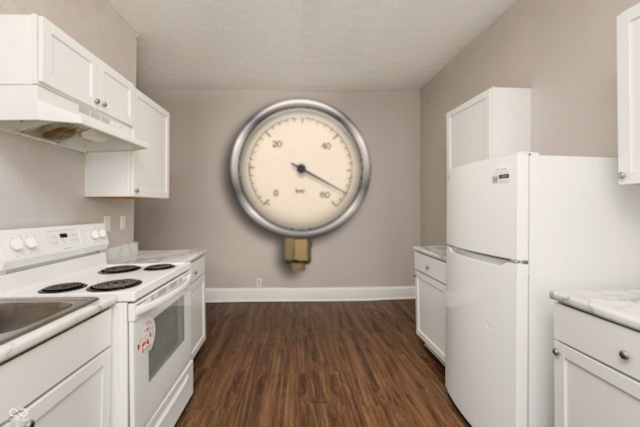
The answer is 56 bar
